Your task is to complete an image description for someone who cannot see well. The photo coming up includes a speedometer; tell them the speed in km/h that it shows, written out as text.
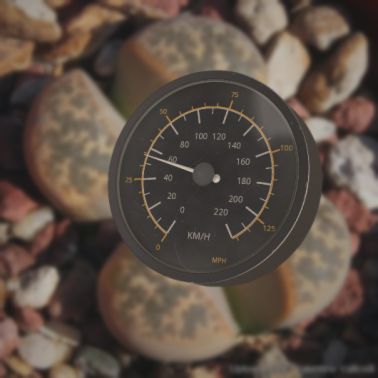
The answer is 55 km/h
